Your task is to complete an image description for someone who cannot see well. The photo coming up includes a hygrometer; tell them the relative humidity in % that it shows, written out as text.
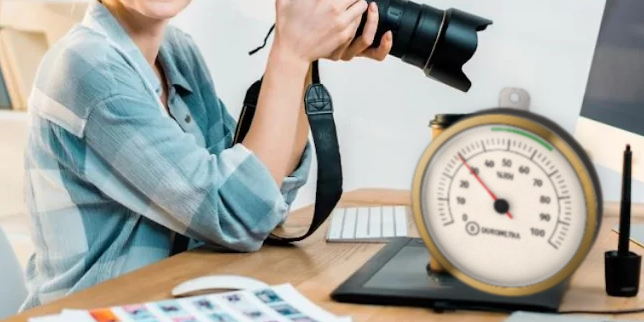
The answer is 30 %
